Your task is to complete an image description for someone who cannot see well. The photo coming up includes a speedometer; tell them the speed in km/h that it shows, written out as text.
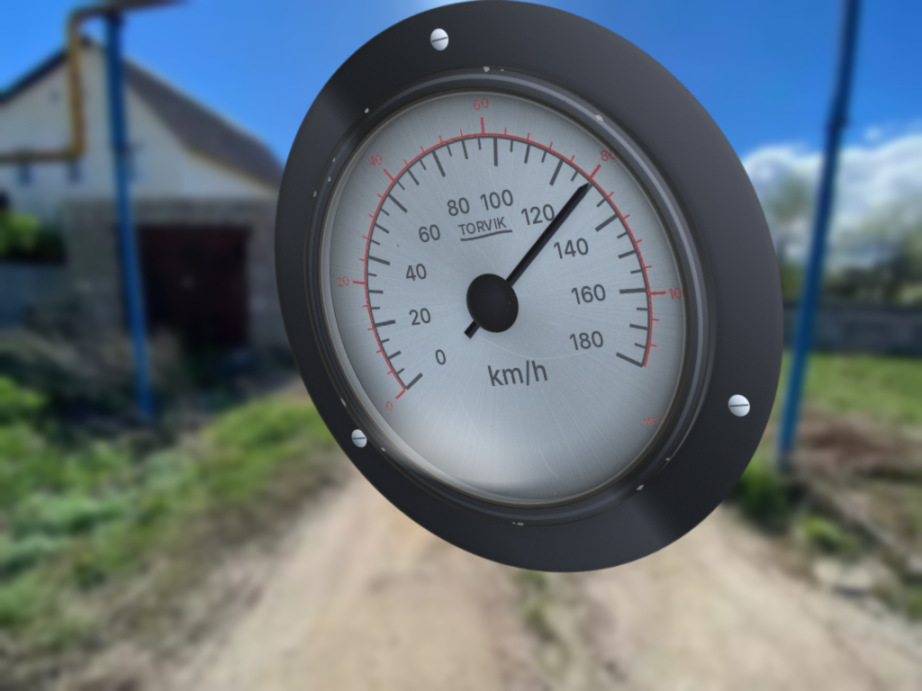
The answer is 130 km/h
